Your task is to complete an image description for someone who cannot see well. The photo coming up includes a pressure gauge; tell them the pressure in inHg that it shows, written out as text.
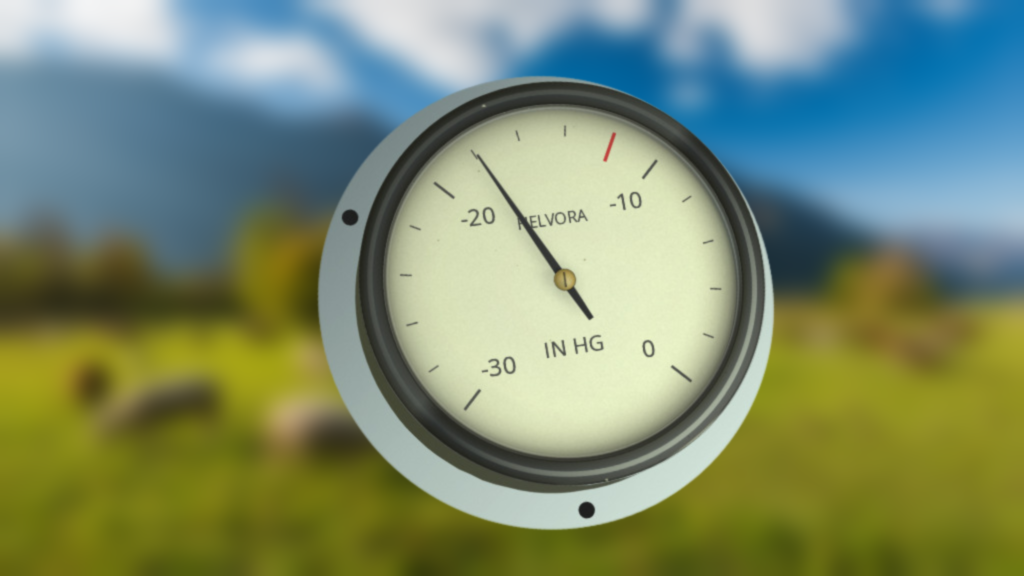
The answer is -18 inHg
